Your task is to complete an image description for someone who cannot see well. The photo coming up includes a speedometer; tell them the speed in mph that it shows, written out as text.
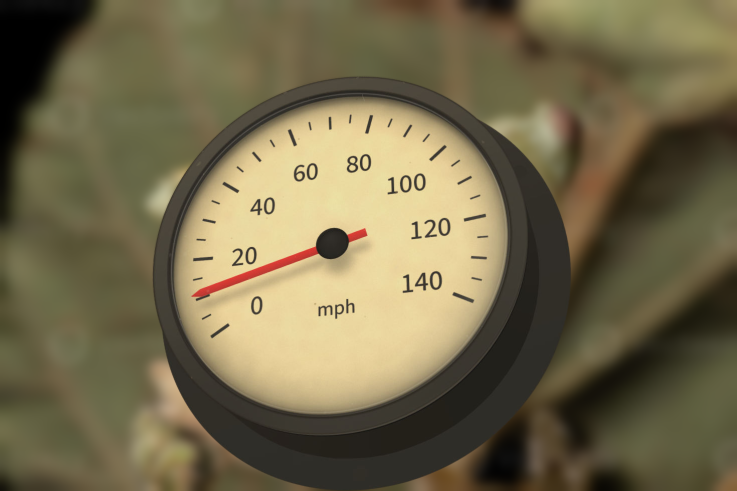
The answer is 10 mph
